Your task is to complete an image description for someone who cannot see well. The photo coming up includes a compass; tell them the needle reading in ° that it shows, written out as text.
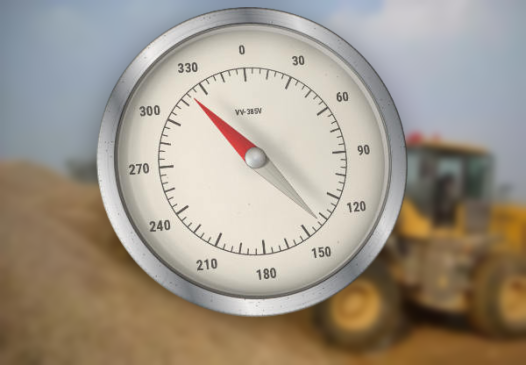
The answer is 320 °
